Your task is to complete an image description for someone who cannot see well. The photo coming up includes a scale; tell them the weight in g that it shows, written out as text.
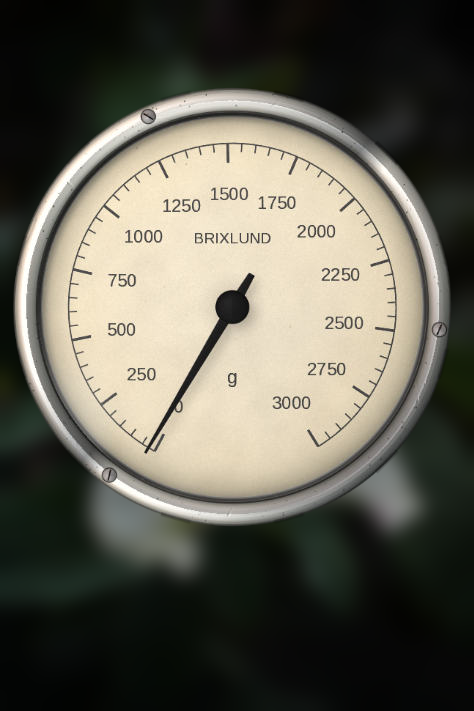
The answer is 25 g
